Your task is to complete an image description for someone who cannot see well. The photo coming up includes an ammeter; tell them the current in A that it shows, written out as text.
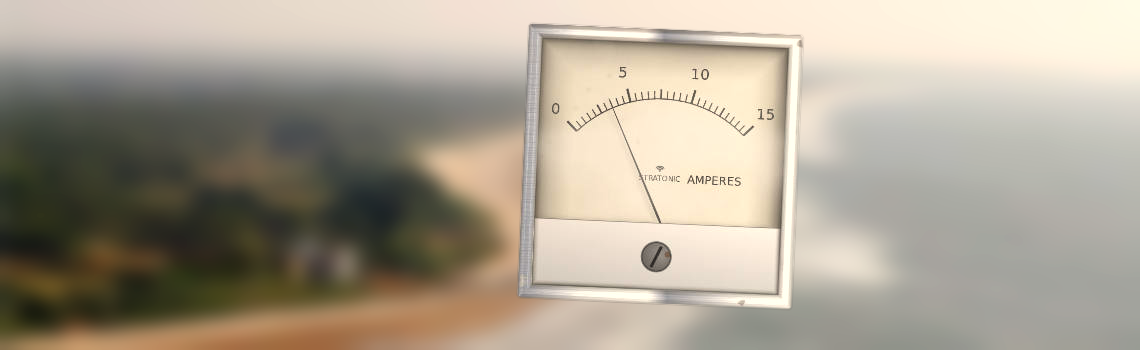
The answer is 3.5 A
